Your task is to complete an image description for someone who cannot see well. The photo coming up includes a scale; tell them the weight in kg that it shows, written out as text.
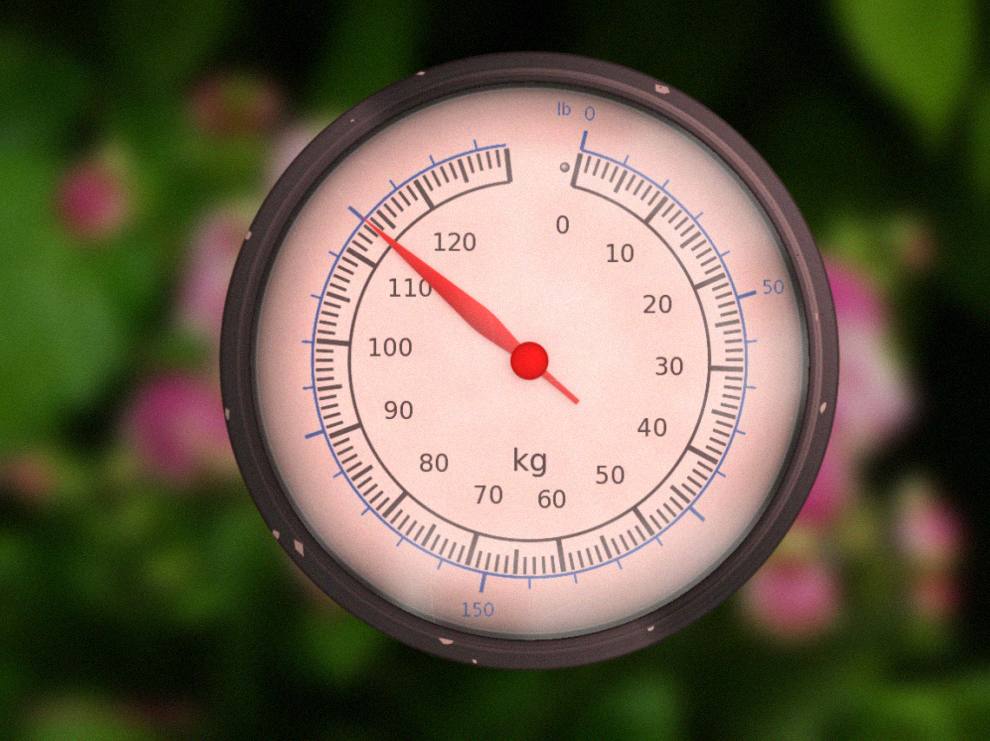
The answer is 113.5 kg
